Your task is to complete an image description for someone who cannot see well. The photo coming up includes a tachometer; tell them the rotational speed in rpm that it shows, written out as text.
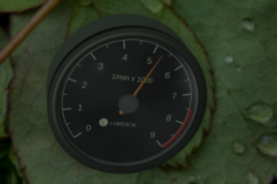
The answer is 5250 rpm
